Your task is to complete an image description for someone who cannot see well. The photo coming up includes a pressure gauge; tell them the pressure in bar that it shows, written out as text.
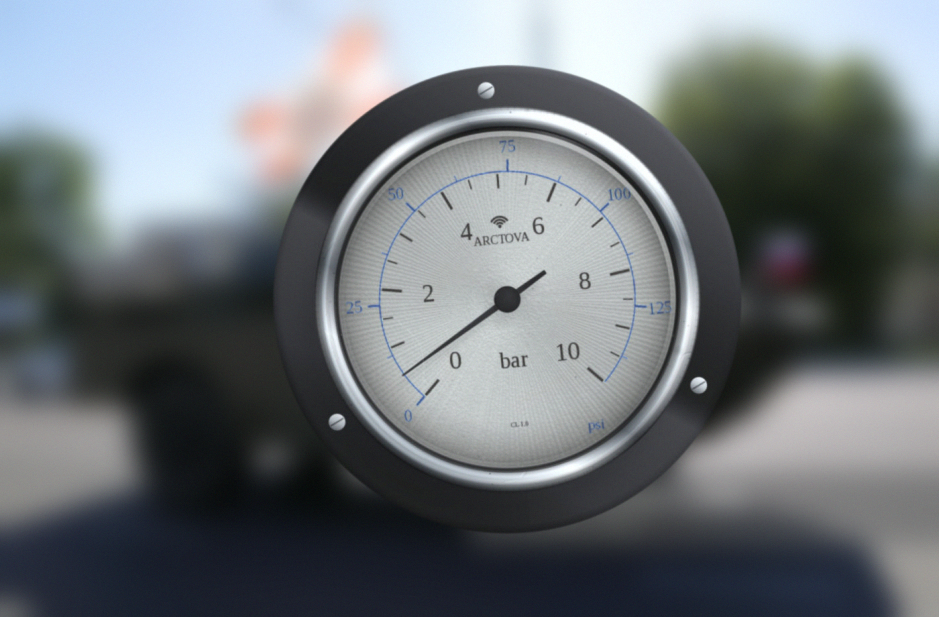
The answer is 0.5 bar
